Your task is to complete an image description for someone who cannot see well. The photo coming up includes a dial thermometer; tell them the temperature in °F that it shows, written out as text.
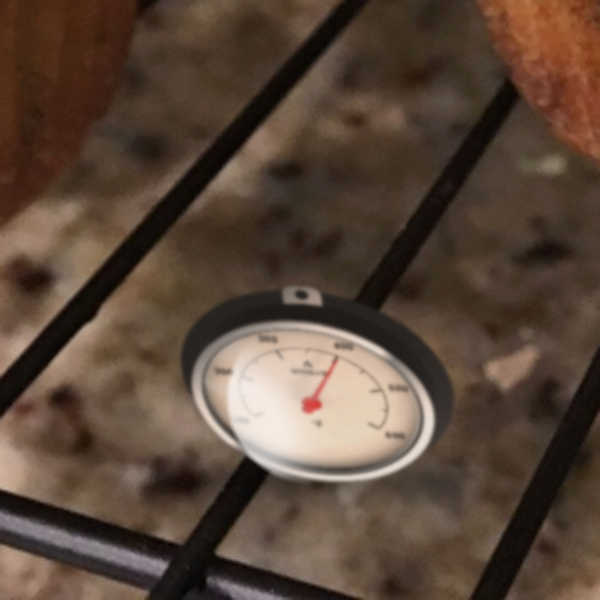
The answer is 400 °F
